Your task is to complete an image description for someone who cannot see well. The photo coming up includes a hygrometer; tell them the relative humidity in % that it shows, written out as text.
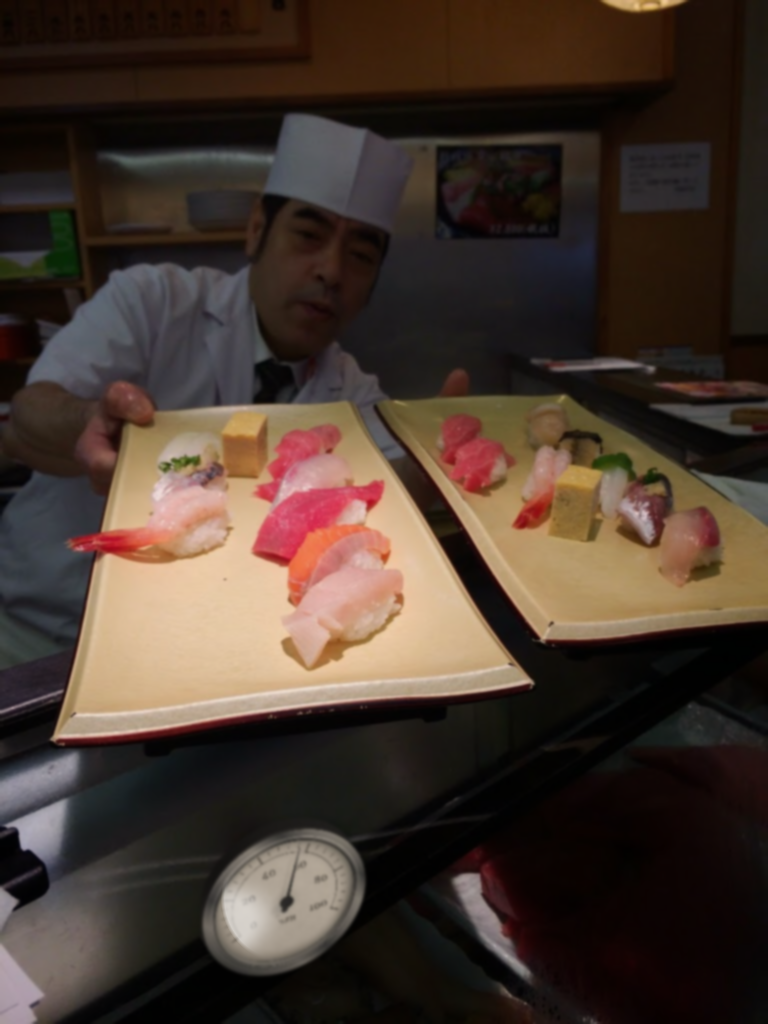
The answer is 56 %
